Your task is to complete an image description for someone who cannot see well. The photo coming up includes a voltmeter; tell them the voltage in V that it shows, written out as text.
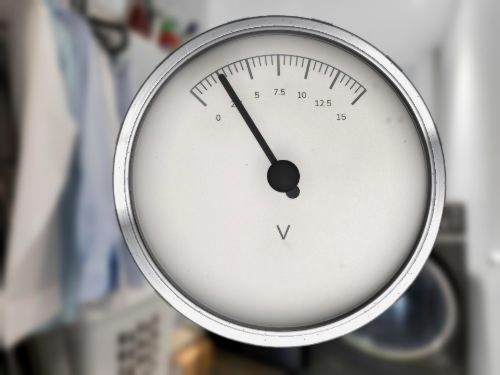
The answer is 2.5 V
